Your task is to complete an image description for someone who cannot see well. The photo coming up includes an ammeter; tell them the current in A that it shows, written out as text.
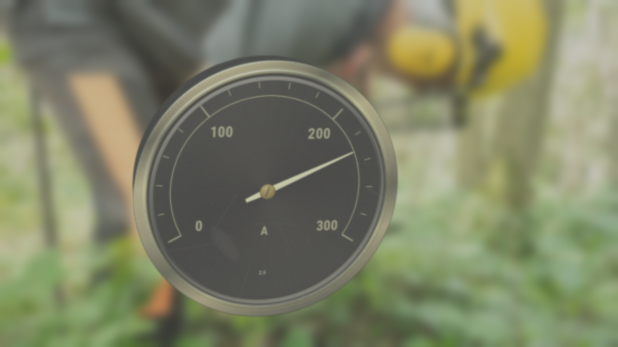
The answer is 230 A
